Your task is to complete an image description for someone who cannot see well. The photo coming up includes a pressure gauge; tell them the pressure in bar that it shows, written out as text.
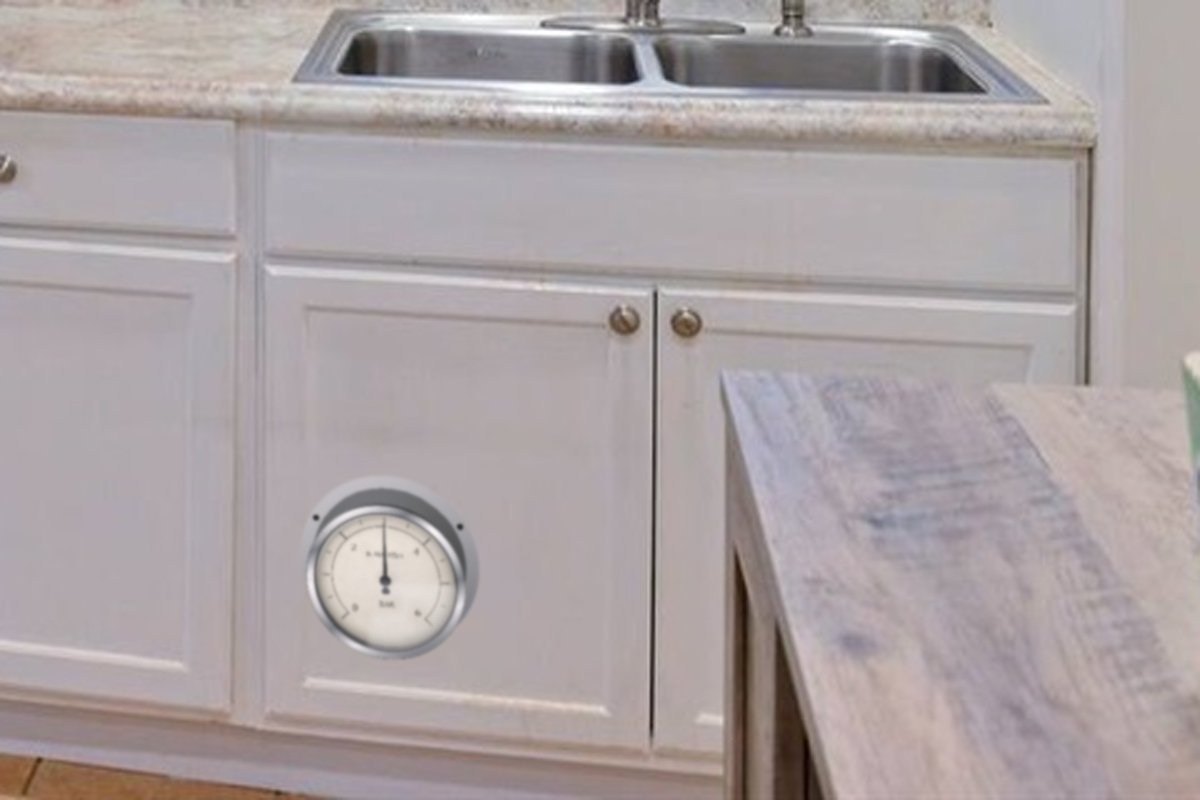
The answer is 3 bar
